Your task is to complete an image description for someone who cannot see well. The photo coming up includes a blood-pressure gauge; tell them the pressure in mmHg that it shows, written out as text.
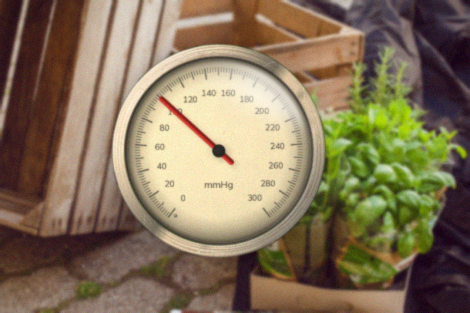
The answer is 100 mmHg
